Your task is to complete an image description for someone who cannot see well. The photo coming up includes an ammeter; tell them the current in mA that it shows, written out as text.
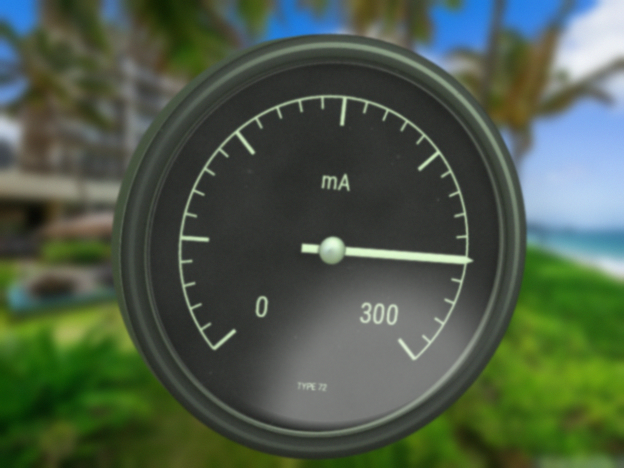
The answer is 250 mA
